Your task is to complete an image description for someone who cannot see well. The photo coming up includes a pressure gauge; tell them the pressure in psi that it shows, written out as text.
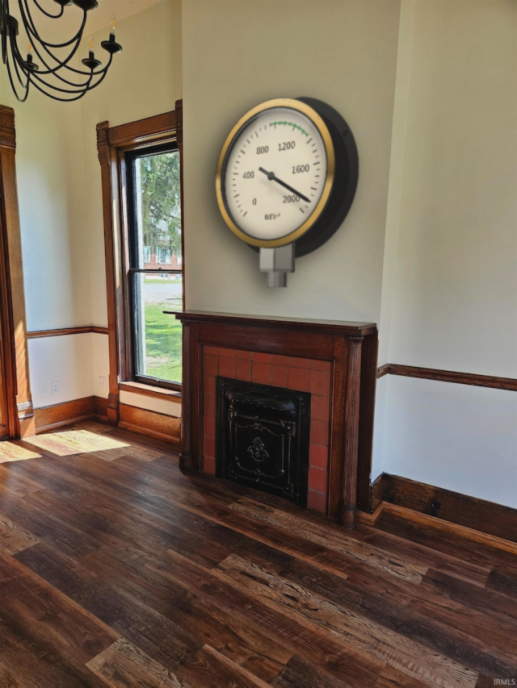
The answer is 1900 psi
